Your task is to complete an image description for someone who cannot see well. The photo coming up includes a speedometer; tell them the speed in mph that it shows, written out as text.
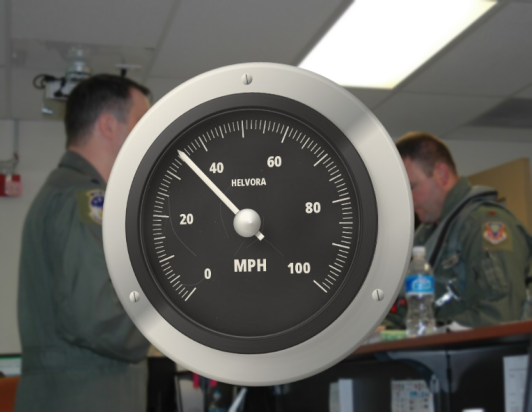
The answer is 35 mph
